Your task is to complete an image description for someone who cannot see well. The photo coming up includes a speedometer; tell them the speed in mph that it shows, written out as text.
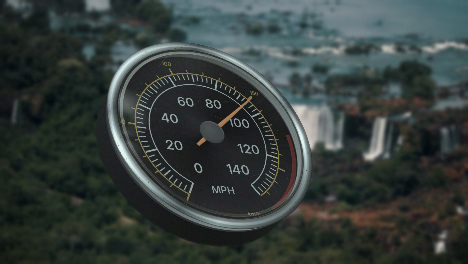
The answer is 94 mph
